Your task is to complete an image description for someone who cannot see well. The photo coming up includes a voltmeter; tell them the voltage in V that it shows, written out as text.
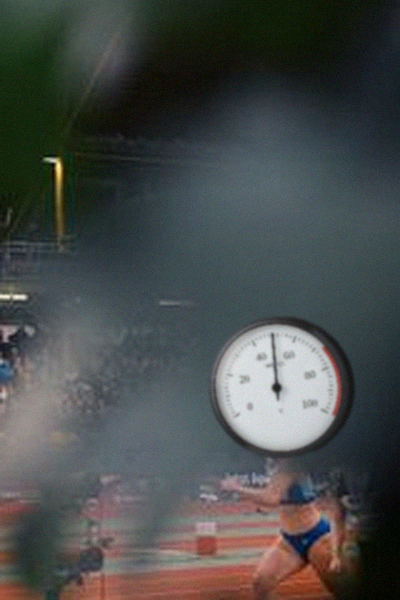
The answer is 50 V
